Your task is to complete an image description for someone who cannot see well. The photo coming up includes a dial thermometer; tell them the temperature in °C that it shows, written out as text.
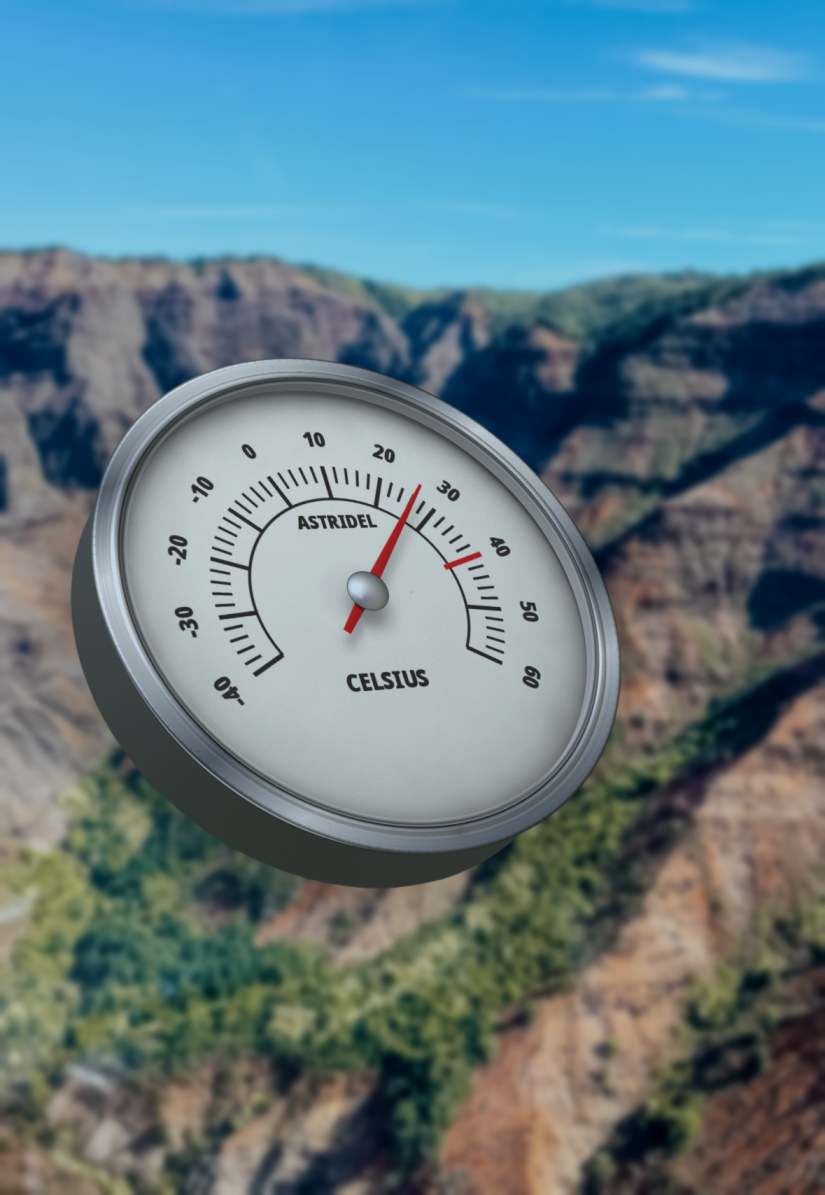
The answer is 26 °C
